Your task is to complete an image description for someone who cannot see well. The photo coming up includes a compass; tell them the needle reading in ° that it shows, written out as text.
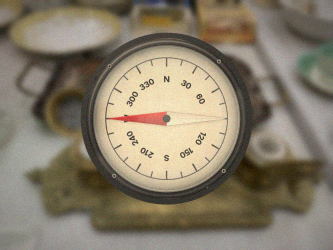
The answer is 270 °
